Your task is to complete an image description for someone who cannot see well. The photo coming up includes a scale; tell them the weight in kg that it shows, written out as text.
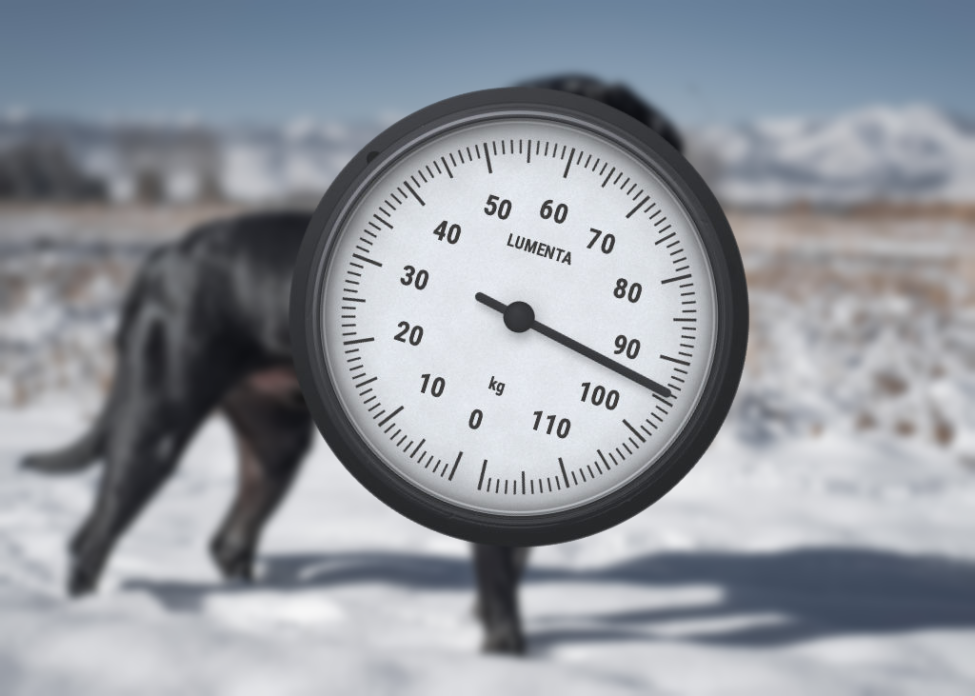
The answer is 94 kg
